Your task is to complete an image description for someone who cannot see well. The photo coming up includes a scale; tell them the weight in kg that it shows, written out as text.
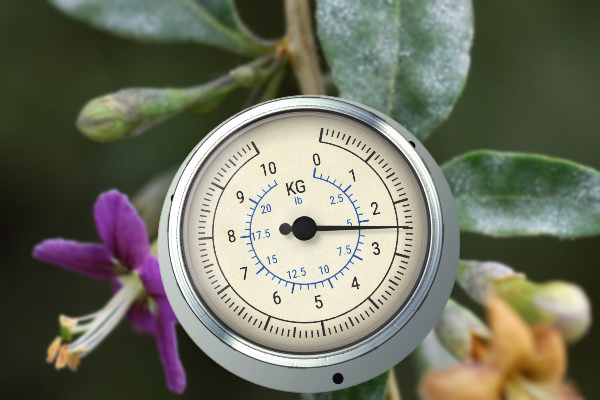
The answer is 2.5 kg
